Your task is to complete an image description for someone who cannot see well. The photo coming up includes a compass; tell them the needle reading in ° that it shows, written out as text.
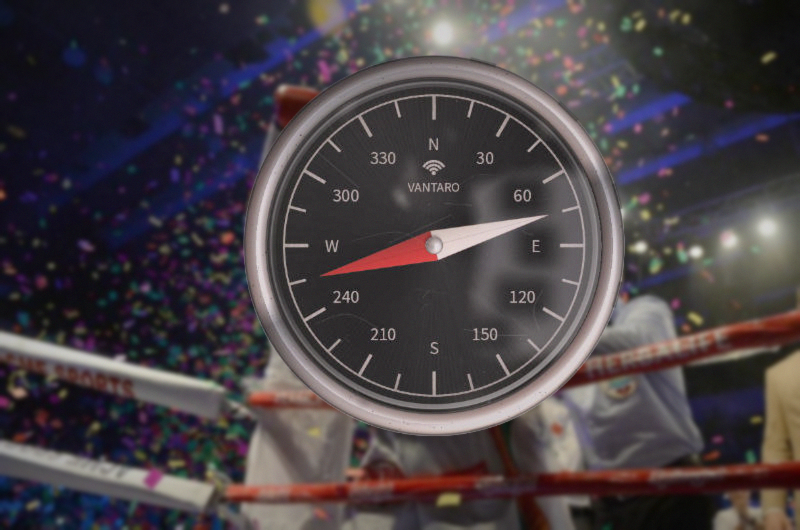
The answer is 255 °
